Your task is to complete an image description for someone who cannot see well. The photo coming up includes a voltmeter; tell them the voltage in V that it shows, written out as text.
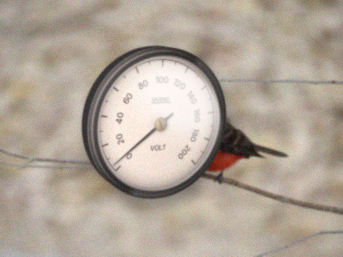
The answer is 5 V
